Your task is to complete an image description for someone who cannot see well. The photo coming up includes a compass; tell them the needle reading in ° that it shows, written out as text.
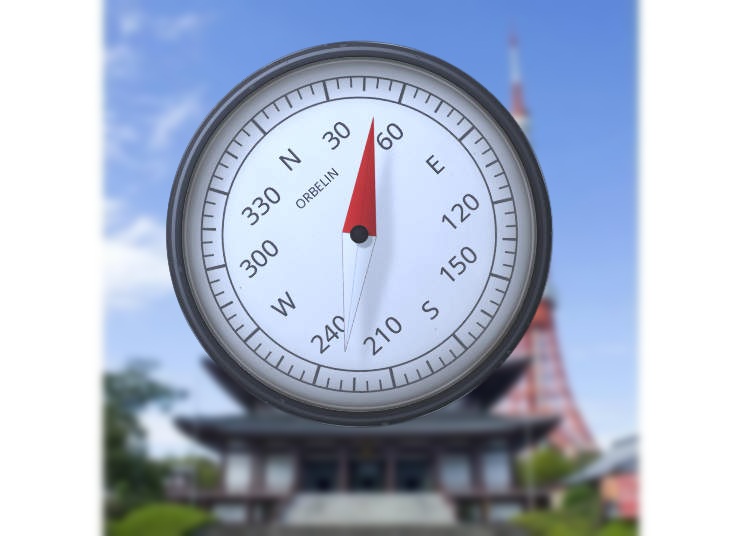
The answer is 50 °
